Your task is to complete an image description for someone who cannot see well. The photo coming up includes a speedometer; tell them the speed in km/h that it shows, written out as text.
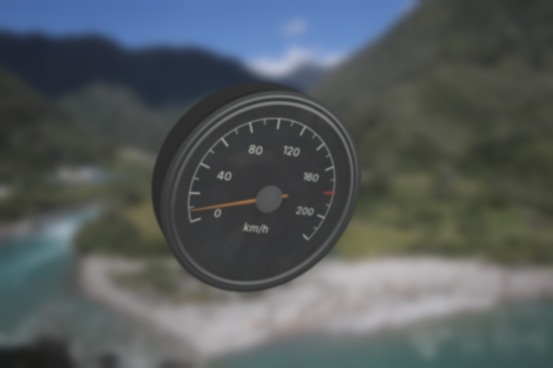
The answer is 10 km/h
